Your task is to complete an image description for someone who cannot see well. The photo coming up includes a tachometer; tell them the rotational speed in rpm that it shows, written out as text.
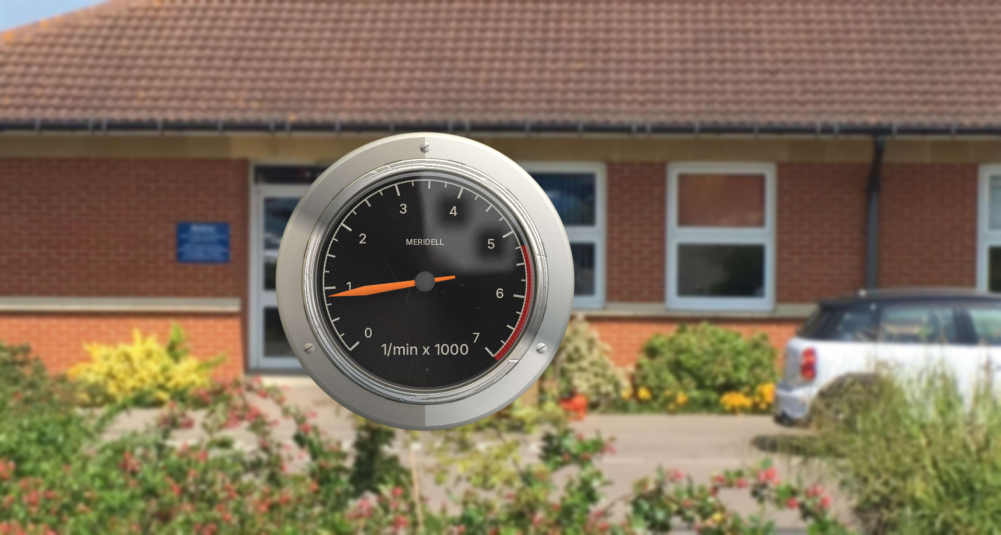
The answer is 875 rpm
